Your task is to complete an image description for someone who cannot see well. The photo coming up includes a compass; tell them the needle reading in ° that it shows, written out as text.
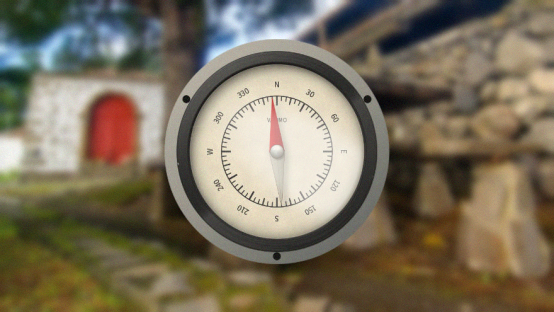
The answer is 355 °
